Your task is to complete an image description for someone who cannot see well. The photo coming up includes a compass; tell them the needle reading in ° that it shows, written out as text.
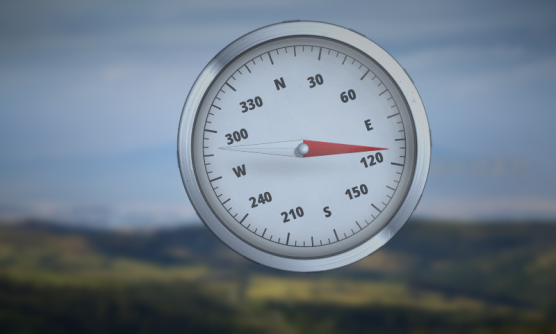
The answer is 110 °
